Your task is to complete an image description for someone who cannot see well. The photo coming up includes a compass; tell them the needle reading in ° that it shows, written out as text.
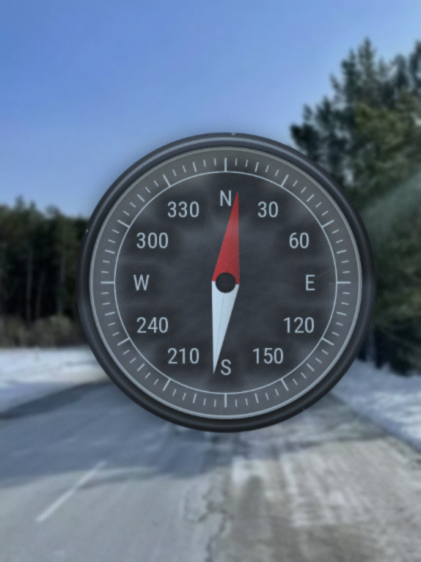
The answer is 7.5 °
